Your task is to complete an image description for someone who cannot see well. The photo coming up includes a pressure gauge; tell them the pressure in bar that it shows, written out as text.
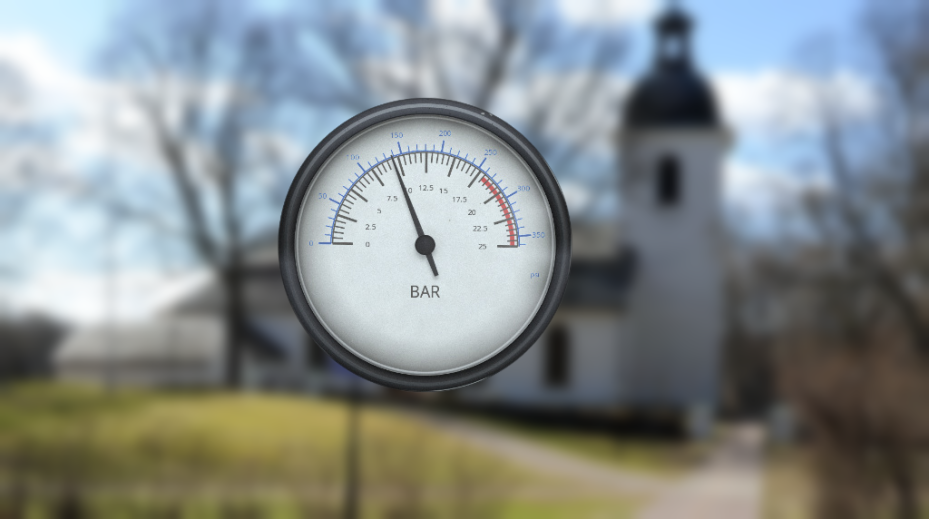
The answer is 9.5 bar
